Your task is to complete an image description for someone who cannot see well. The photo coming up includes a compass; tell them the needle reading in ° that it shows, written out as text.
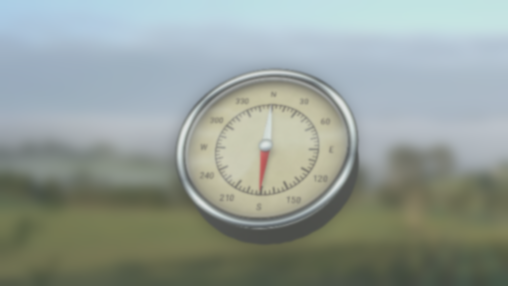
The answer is 180 °
